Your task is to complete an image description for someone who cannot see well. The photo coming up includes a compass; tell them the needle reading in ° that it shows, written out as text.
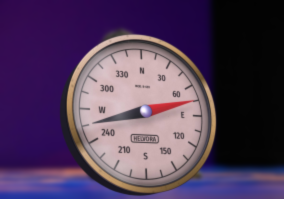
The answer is 75 °
